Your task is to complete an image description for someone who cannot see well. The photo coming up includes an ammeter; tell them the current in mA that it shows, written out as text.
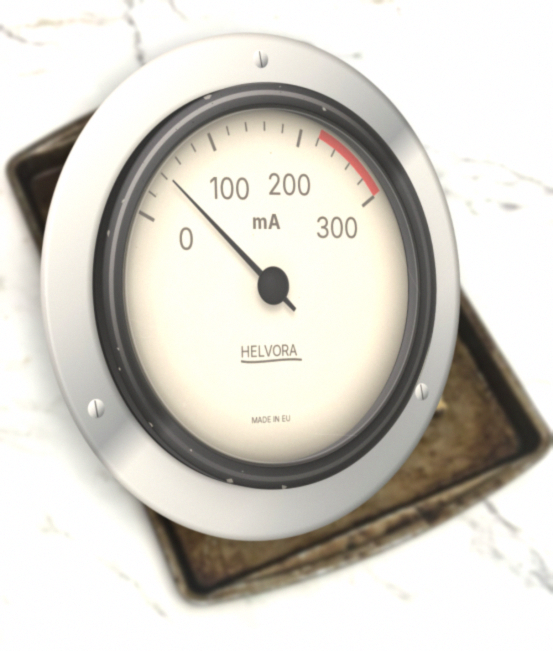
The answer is 40 mA
